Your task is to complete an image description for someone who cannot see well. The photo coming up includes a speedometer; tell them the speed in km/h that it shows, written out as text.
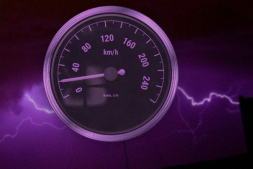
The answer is 20 km/h
